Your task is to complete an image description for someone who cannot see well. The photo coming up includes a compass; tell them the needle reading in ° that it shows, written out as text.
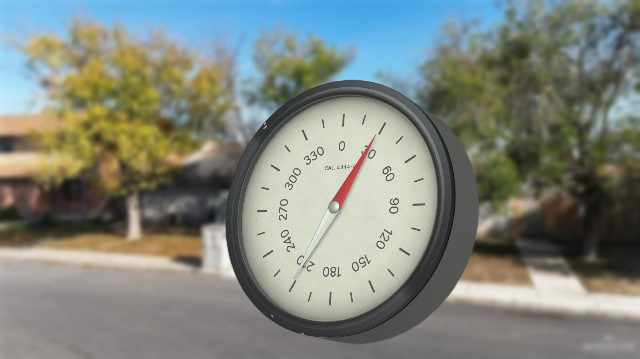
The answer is 30 °
